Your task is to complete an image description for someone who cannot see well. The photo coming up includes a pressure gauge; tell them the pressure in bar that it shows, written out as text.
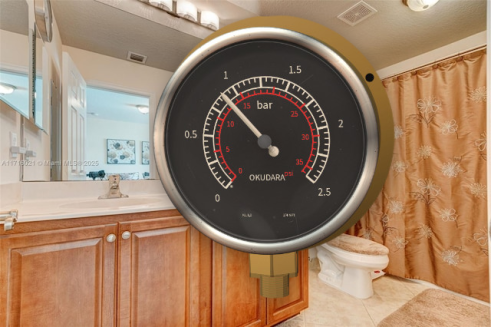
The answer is 0.9 bar
